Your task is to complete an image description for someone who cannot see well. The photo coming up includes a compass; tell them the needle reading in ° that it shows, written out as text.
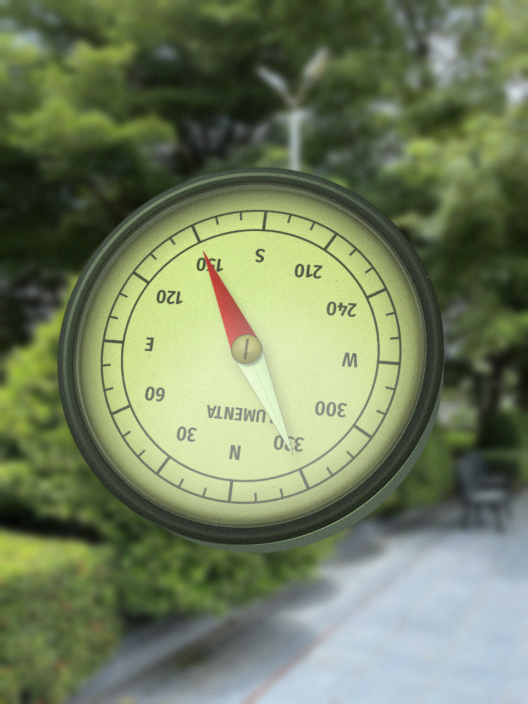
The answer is 150 °
